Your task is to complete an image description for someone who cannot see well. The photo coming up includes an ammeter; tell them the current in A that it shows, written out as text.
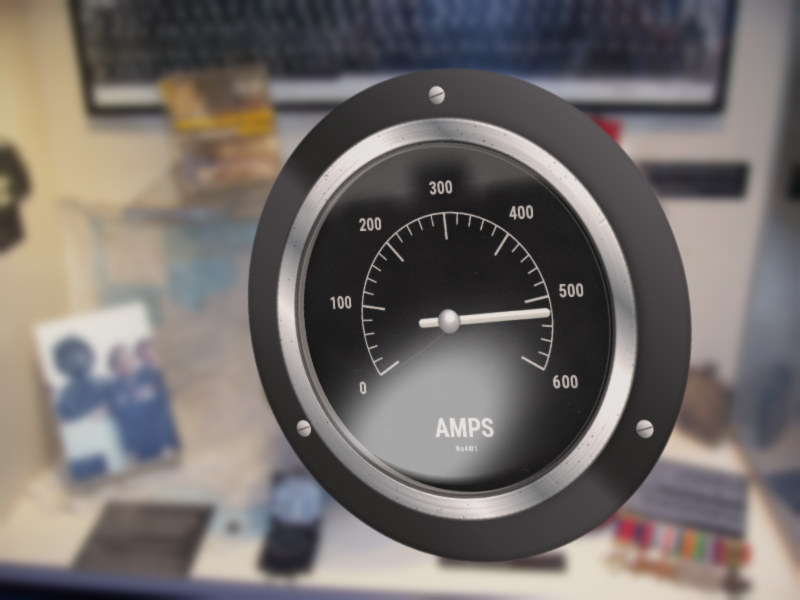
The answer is 520 A
